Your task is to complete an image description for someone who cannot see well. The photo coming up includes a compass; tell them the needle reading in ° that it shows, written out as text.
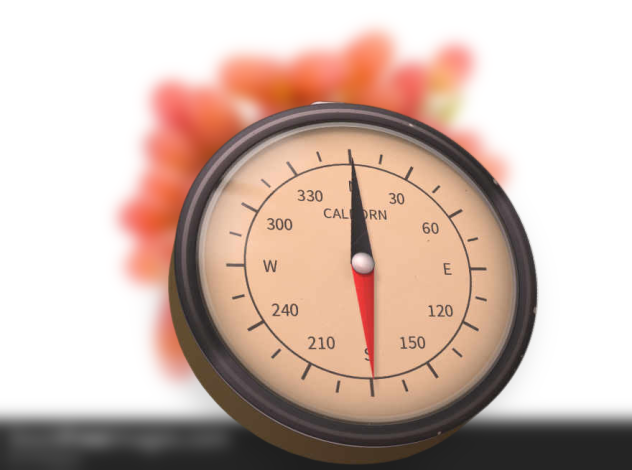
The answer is 180 °
